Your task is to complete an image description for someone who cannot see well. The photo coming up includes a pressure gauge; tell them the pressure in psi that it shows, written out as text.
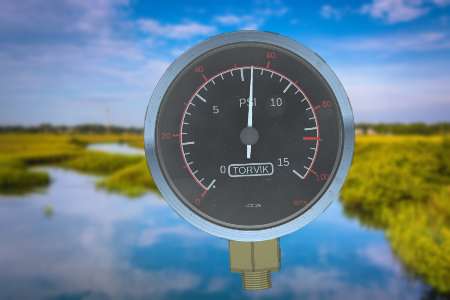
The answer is 8 psi
